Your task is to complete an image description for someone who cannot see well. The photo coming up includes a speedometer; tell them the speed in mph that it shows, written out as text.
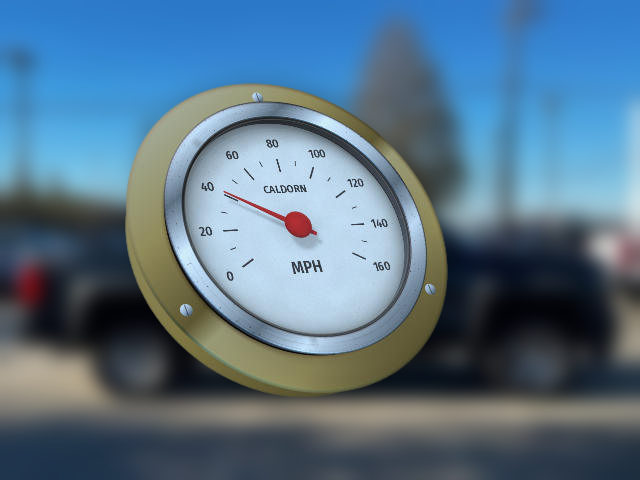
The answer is 40 mph
